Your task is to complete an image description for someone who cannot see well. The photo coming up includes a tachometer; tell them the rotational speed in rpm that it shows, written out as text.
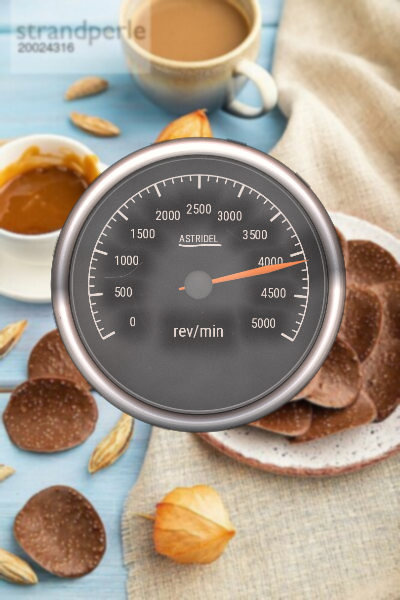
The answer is 4100 rpm
